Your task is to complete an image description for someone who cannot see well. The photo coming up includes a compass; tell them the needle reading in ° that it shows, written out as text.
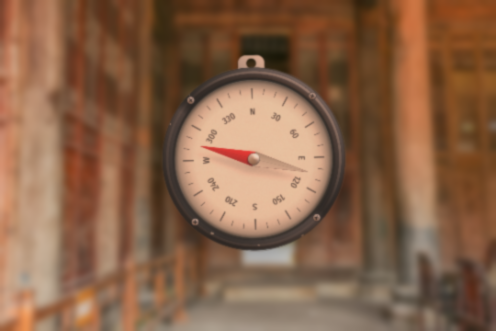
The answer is 285 °
